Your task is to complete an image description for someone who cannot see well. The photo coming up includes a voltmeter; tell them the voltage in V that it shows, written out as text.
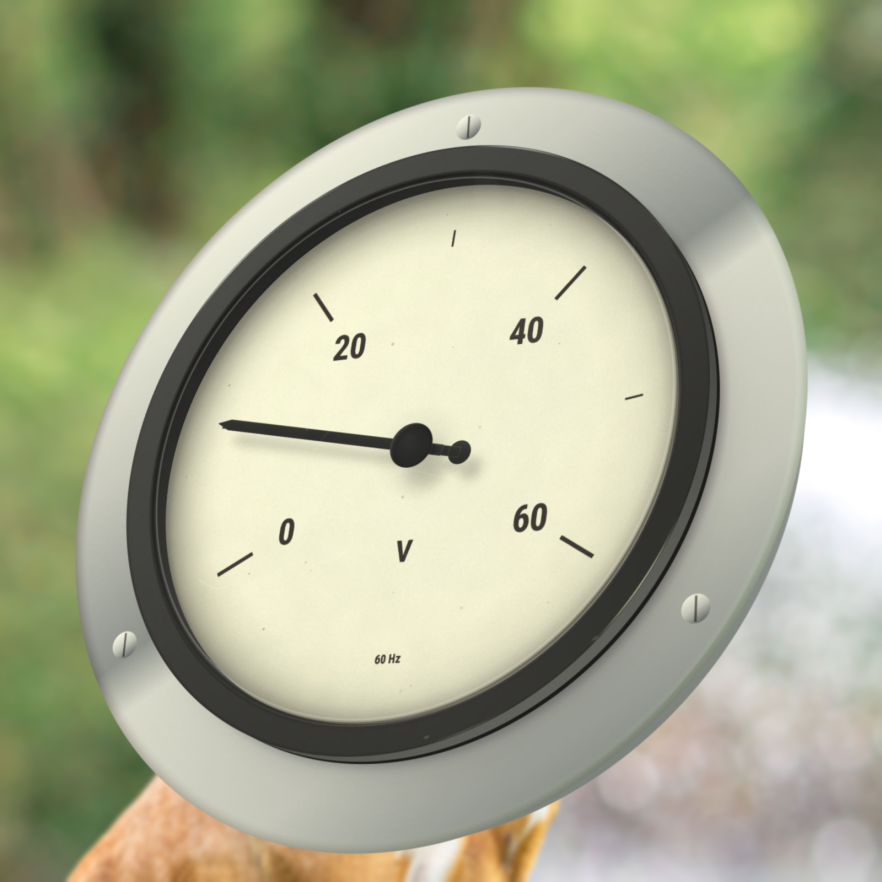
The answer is 10 V
